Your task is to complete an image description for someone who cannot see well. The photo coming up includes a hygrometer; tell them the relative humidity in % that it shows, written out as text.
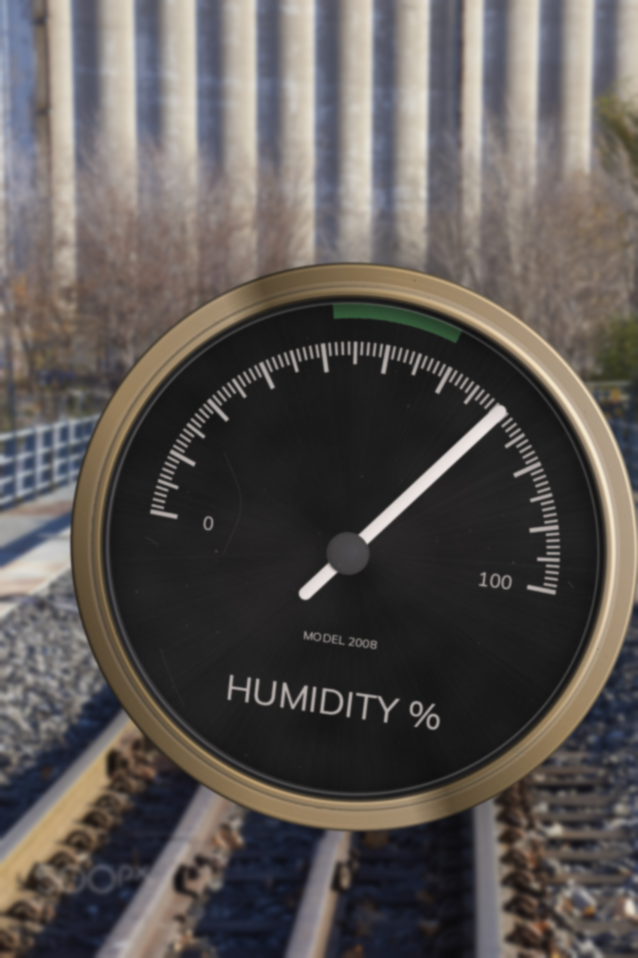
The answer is 70 %
